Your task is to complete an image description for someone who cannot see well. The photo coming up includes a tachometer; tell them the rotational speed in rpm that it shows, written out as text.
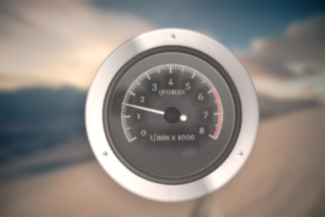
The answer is 1500 rpm
